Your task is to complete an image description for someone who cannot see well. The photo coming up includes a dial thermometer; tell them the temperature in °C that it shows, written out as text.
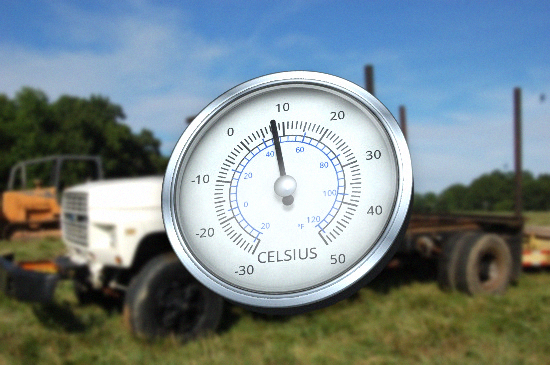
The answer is 8 °C
